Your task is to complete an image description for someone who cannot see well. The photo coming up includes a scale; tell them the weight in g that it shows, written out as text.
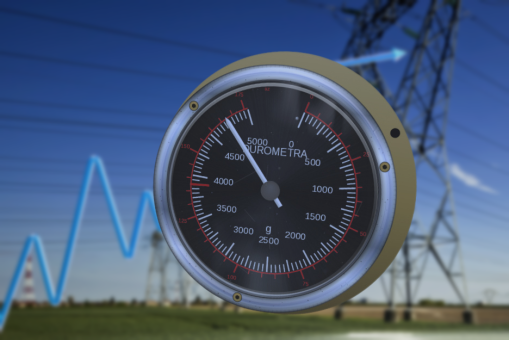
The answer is 4750 g
